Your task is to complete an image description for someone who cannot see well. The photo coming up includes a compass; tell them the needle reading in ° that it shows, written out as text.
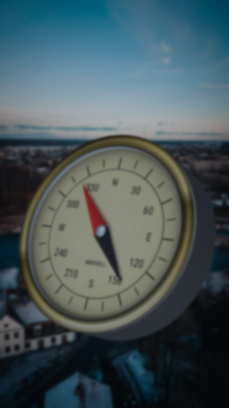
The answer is 322.5 °
